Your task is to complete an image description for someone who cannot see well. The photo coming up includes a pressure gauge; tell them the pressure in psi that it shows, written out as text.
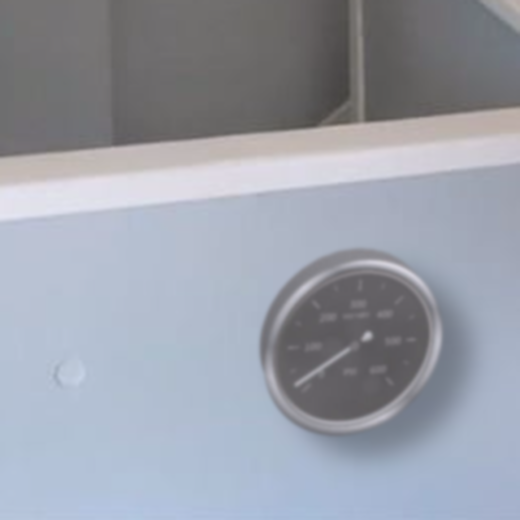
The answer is 25 psi
